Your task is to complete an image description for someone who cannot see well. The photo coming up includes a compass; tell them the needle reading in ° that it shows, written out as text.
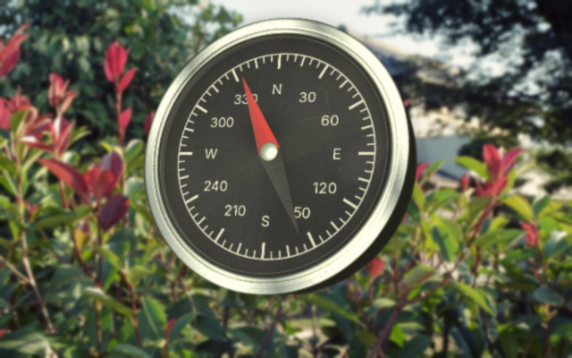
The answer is 335 °
